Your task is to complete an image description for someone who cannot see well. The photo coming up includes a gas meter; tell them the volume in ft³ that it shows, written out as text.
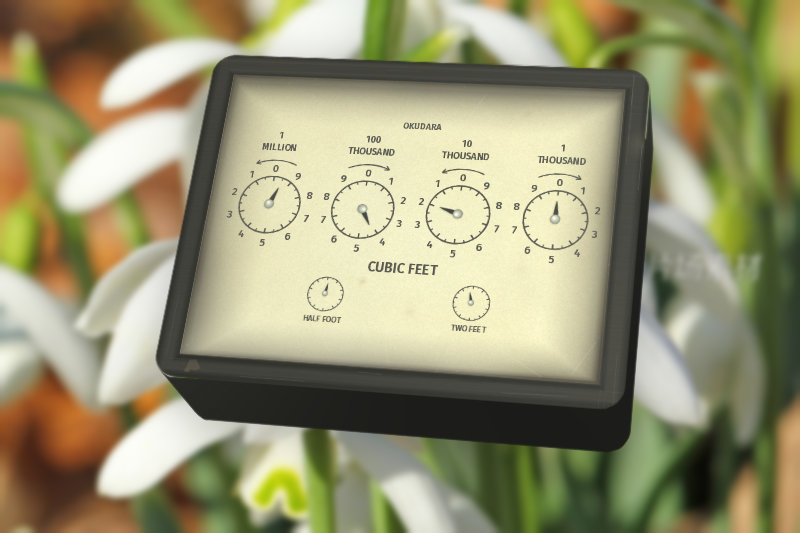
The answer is 942000 ft³
